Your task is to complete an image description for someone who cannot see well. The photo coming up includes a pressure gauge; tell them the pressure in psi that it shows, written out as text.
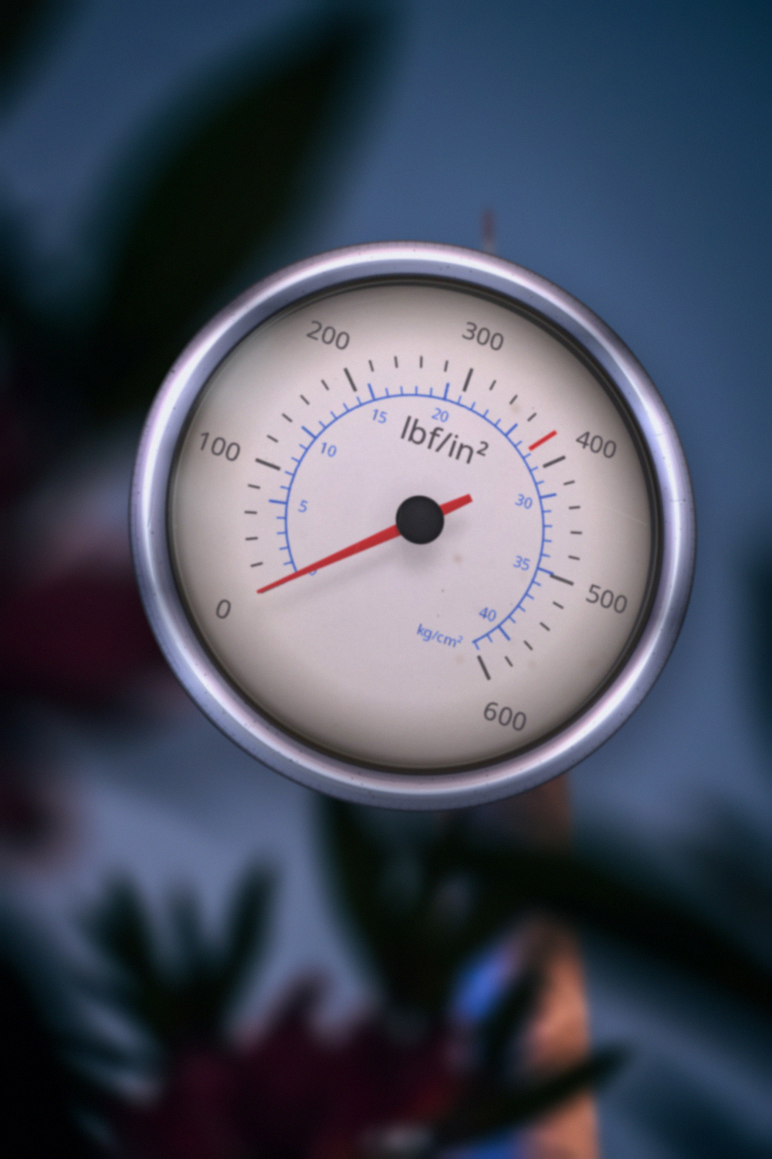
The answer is 0 psi
